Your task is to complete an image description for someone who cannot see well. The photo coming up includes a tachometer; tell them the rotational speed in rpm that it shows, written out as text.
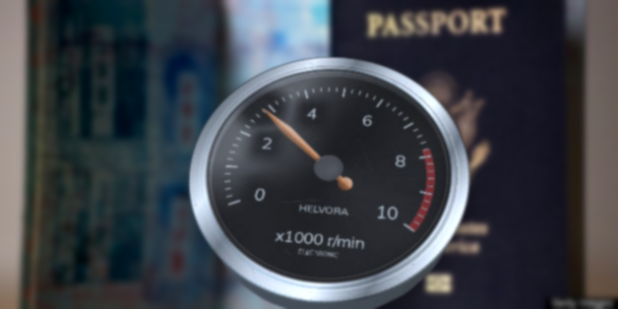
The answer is 2800 rpm
